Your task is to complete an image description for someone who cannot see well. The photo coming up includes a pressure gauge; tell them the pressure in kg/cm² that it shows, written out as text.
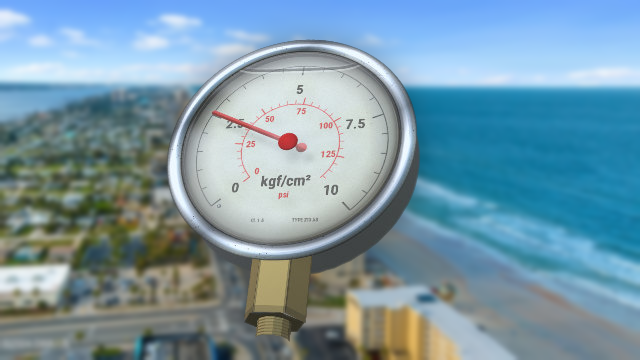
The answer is 2.5 kg/cm²
